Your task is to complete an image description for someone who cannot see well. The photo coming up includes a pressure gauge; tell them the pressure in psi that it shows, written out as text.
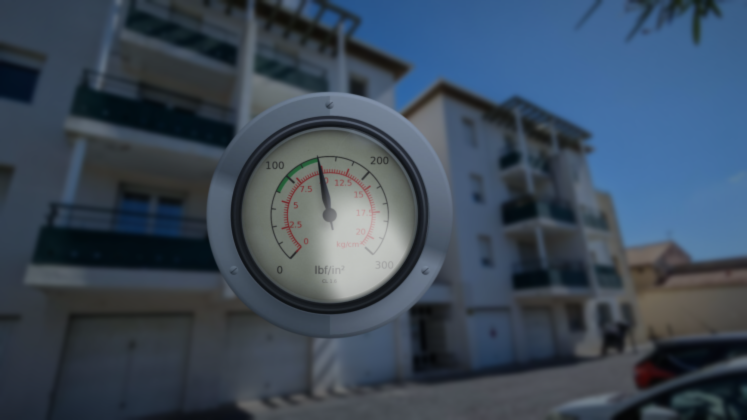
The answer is 140 psi
